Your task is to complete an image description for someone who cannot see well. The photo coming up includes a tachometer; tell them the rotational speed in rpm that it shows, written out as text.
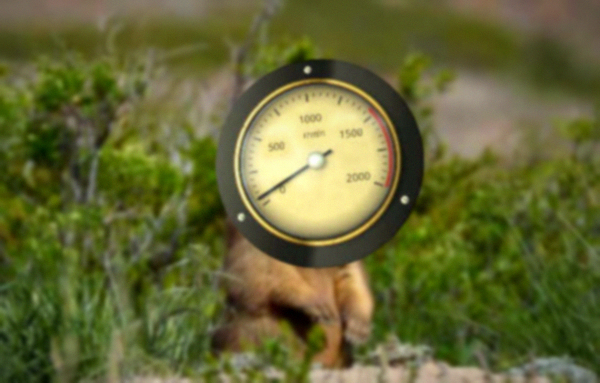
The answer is 50 rpm
